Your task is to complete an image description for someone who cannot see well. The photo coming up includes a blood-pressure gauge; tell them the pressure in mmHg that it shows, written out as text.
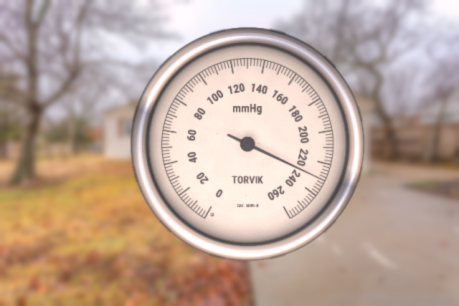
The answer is 230 mmHg
